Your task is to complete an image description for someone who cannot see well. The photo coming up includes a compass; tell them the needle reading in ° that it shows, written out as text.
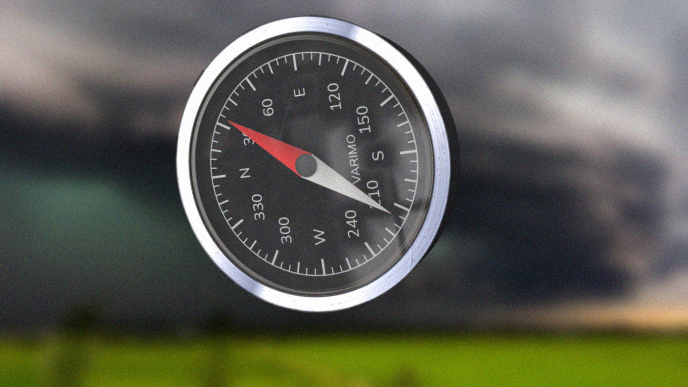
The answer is 35 °
